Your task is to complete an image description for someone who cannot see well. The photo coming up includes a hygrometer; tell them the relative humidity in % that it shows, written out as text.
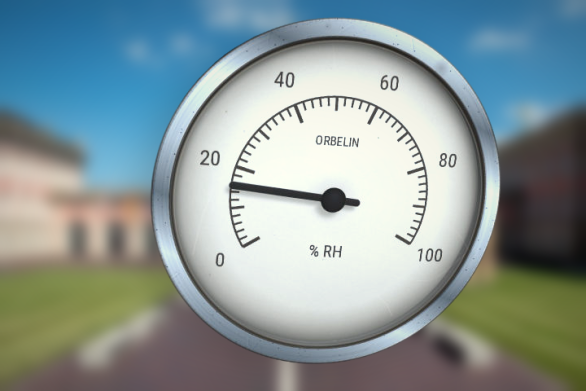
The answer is 16 %
